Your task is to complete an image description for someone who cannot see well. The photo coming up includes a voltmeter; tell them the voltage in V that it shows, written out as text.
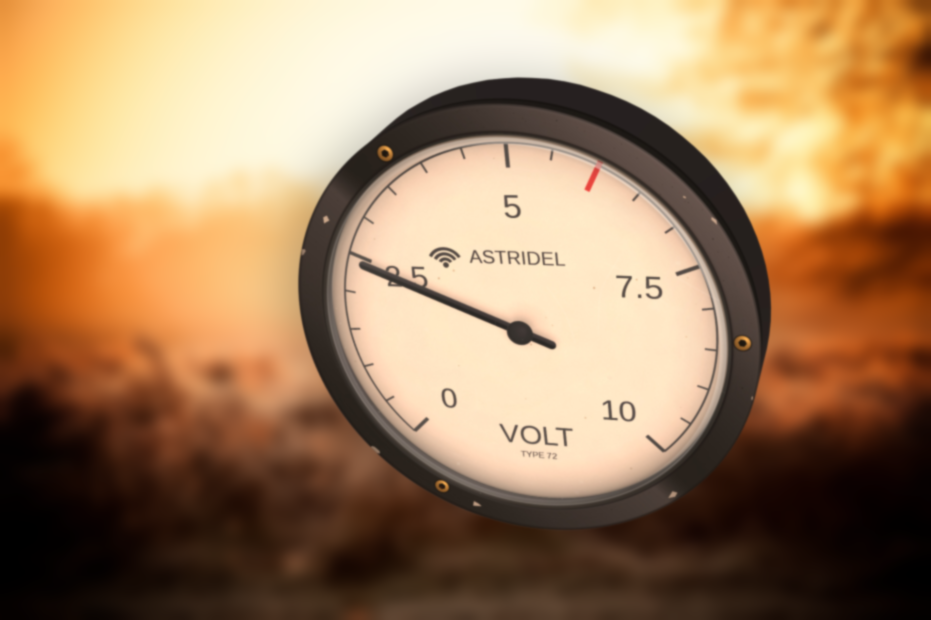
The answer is 2.5 V
